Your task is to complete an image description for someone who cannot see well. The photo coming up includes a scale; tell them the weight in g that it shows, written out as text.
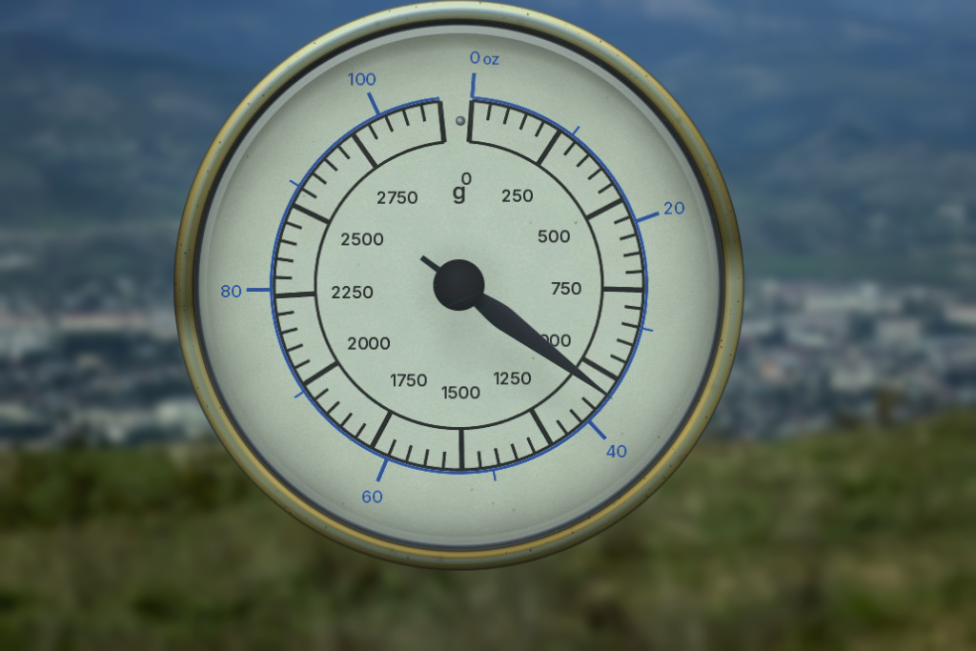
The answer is 1050 g
